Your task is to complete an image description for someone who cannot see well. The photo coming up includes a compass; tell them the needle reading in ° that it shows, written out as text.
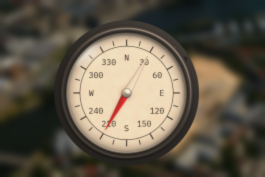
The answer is 210 °
